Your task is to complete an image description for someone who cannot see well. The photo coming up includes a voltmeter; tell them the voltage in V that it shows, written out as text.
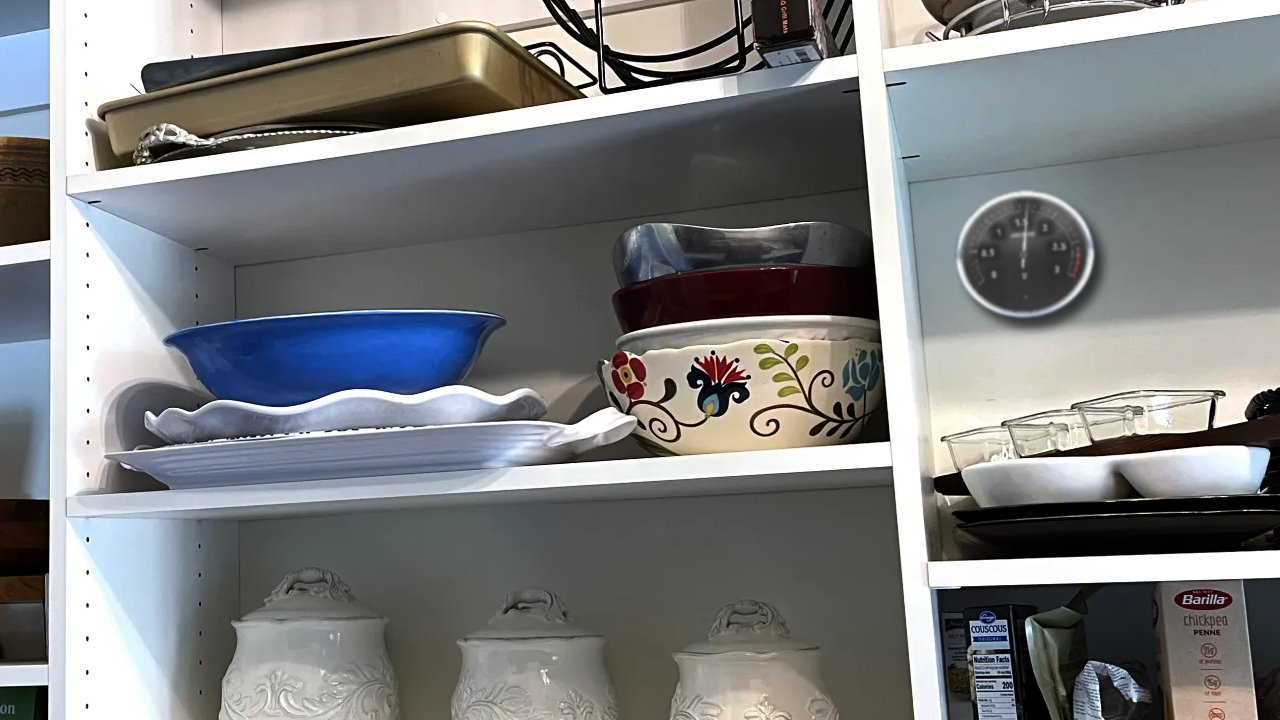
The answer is 1.6 V
